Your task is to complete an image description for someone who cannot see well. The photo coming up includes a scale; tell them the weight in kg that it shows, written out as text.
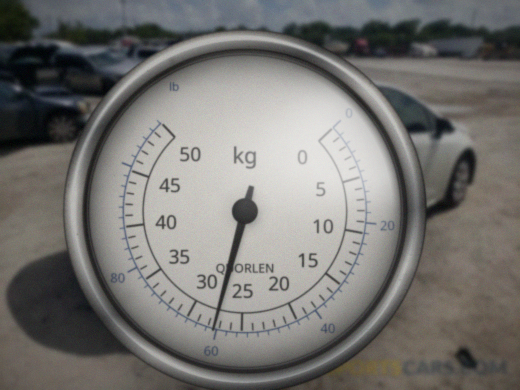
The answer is 27.5 kg
